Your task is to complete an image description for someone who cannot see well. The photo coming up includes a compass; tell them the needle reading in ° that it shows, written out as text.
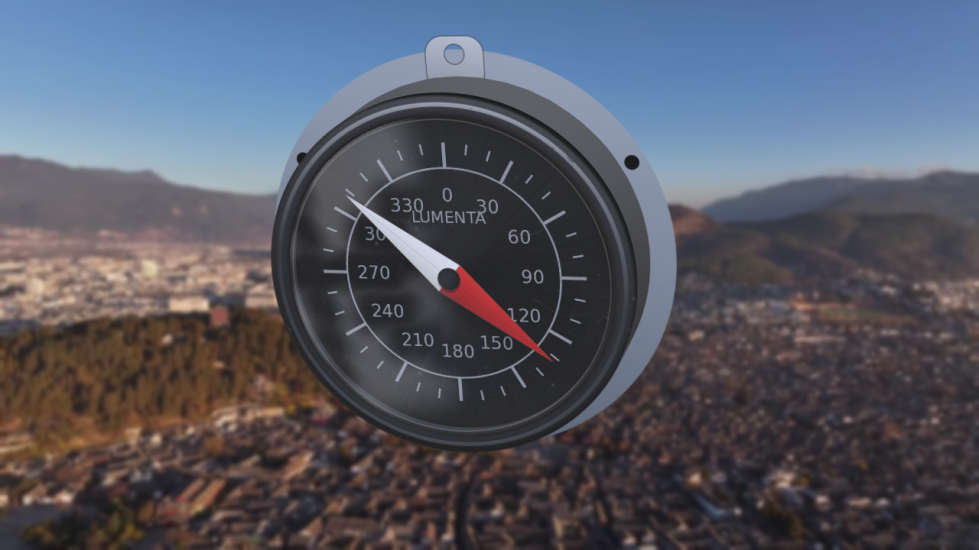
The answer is 130 °
